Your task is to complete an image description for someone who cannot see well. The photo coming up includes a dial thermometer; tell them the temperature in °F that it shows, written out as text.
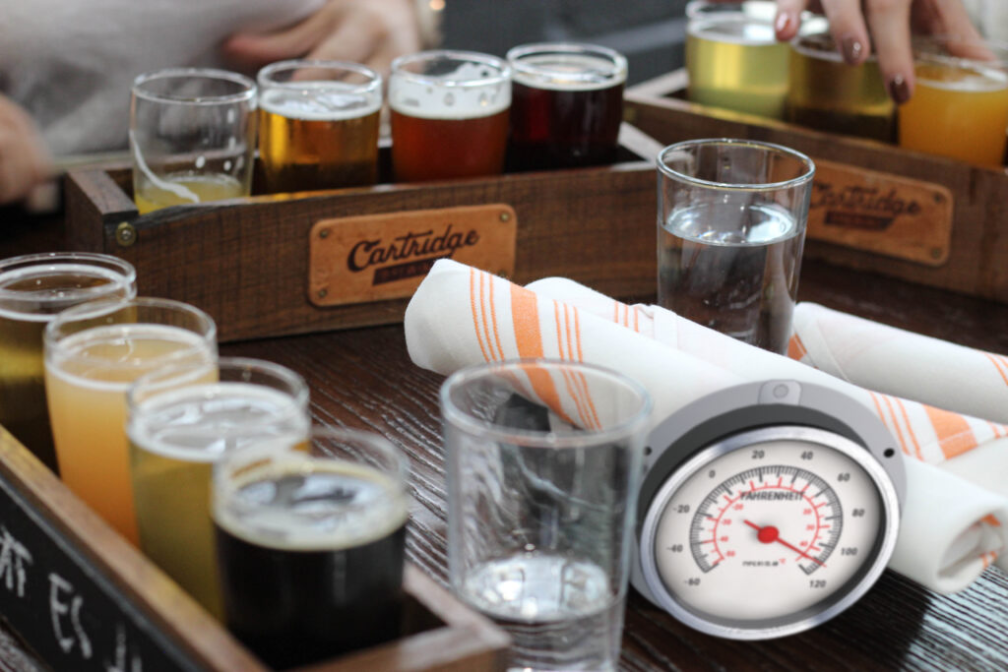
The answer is 110 °F
